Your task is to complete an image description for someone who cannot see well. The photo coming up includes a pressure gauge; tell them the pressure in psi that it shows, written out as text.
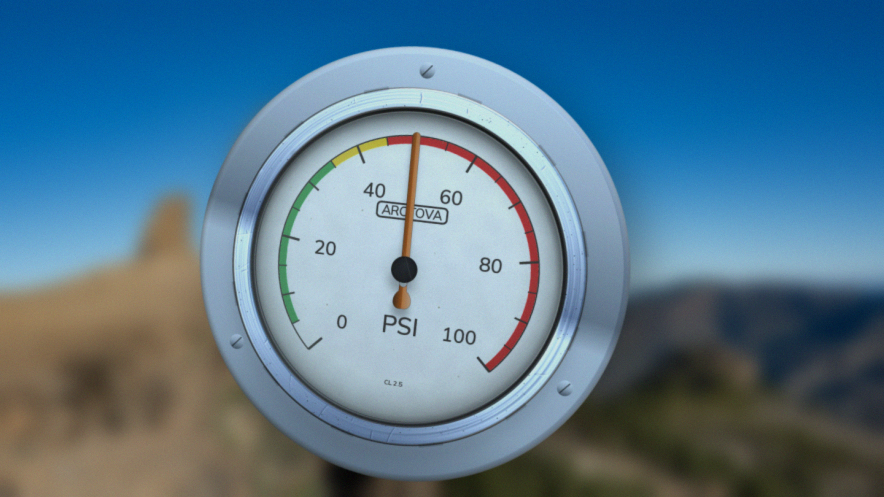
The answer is 50 psi
